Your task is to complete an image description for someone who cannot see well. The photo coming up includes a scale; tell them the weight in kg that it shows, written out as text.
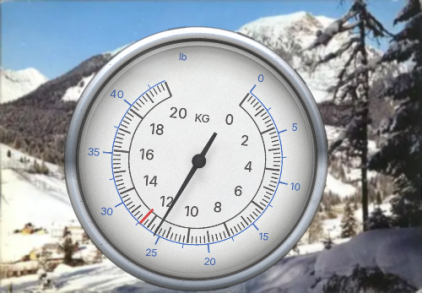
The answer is 11.6 kg
